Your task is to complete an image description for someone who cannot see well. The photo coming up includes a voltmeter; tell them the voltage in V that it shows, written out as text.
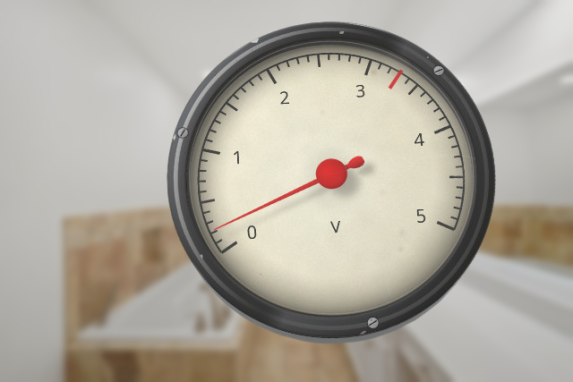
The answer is 0.2 V
